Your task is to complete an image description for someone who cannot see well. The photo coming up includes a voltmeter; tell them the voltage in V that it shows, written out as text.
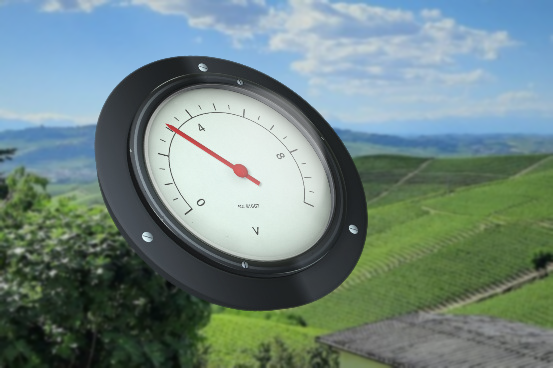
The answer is 3 V
